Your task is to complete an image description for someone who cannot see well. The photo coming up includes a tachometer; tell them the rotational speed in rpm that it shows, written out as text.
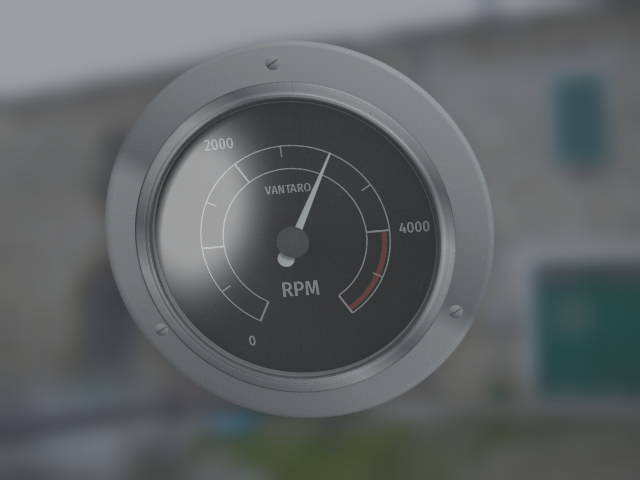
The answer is 3000 rpm
